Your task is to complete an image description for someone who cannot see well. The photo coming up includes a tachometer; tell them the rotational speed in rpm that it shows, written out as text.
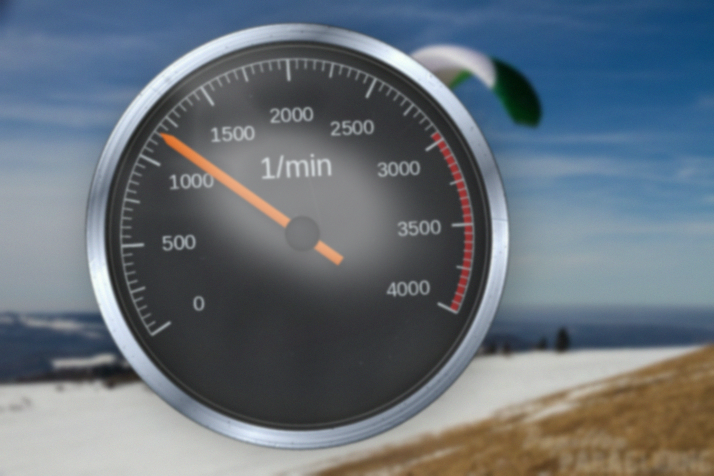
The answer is 1150 rpm
